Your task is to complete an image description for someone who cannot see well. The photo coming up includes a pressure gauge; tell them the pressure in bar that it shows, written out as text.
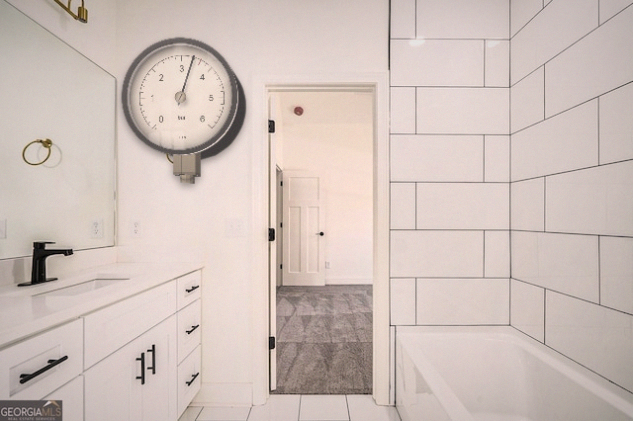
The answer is 3.4 bar
